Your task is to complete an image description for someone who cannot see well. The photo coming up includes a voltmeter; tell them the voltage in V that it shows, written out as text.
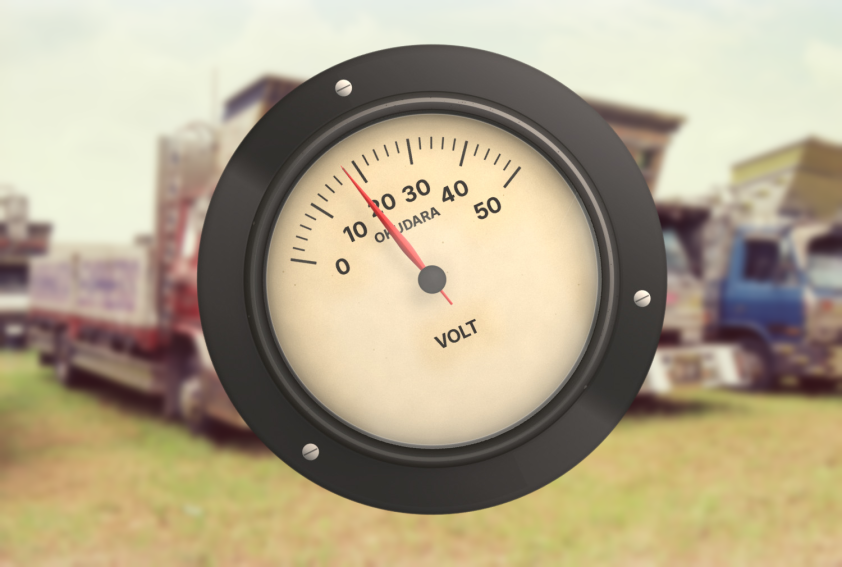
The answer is 18 V
